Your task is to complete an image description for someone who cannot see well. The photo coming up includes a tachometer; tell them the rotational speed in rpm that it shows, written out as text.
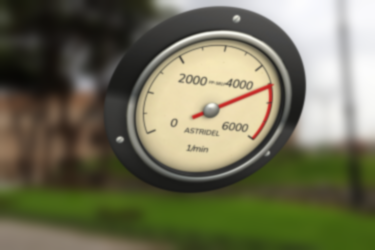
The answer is 4500 rpm
